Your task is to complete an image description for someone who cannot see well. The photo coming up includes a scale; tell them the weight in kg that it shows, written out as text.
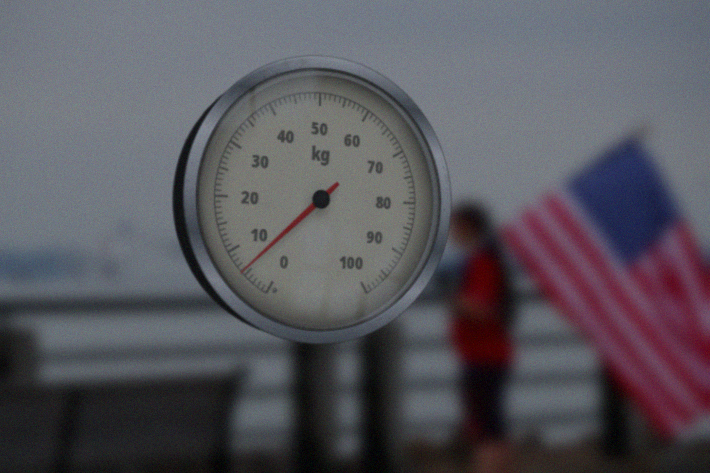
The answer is 6 kg
